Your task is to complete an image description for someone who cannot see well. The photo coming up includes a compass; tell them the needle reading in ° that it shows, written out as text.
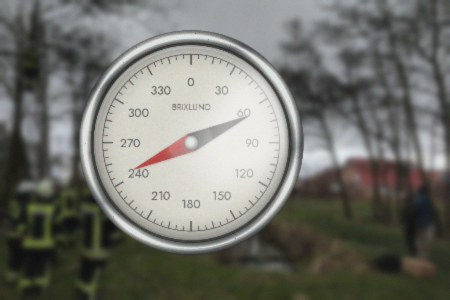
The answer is 245 °
